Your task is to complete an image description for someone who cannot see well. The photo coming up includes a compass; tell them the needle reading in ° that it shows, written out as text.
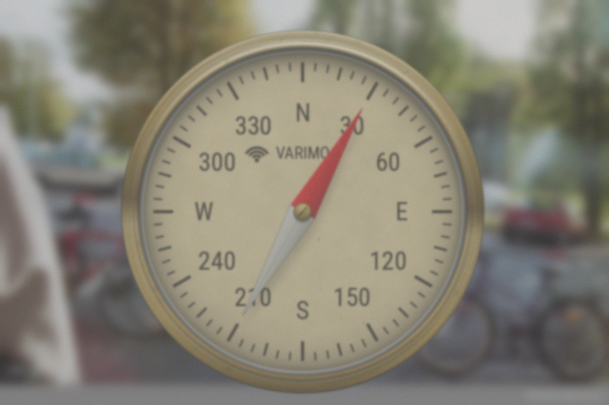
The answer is 30 °
